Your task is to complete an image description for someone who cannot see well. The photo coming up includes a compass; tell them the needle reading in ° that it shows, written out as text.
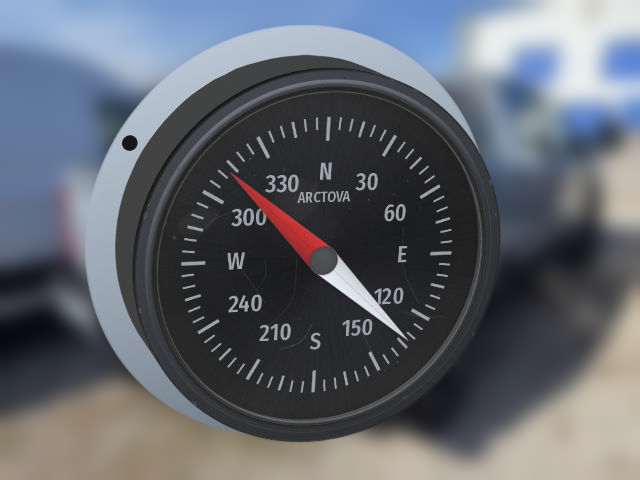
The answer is 312.5 °
